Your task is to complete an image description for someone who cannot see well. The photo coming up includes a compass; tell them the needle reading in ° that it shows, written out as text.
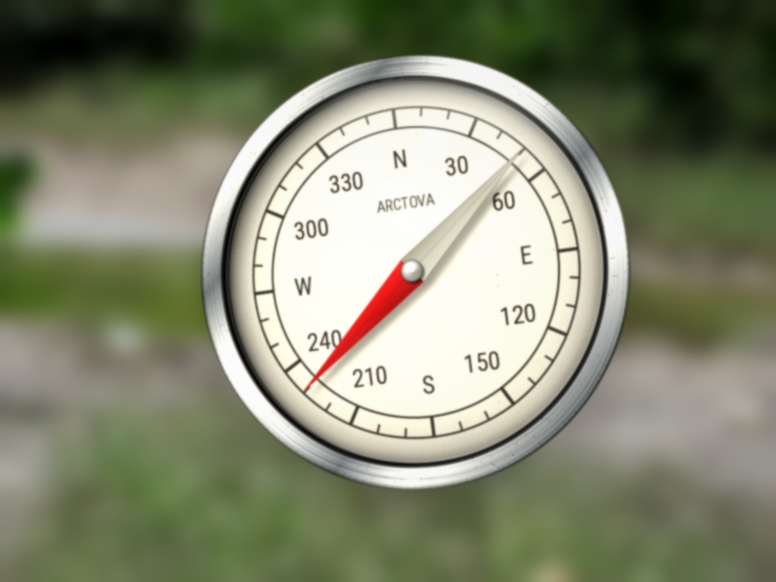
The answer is 230 °
